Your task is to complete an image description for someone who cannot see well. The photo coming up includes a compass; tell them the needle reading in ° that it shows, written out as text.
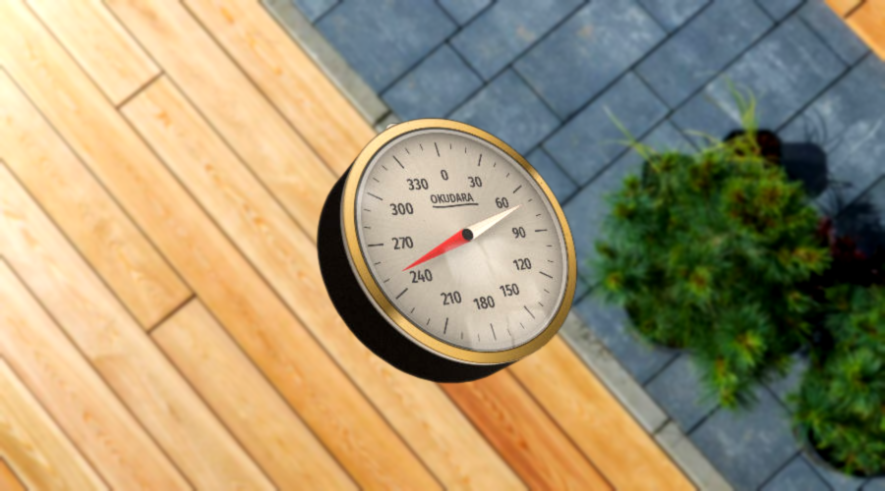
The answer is 250 °
